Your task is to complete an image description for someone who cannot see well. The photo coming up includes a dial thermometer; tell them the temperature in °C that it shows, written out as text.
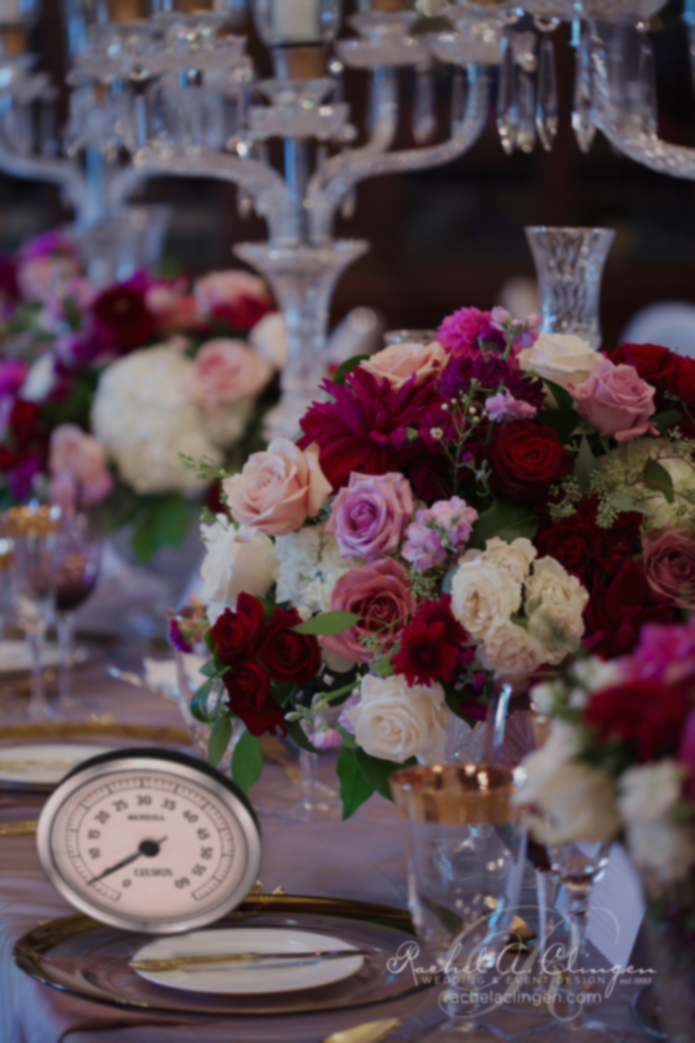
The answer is 5 °C
